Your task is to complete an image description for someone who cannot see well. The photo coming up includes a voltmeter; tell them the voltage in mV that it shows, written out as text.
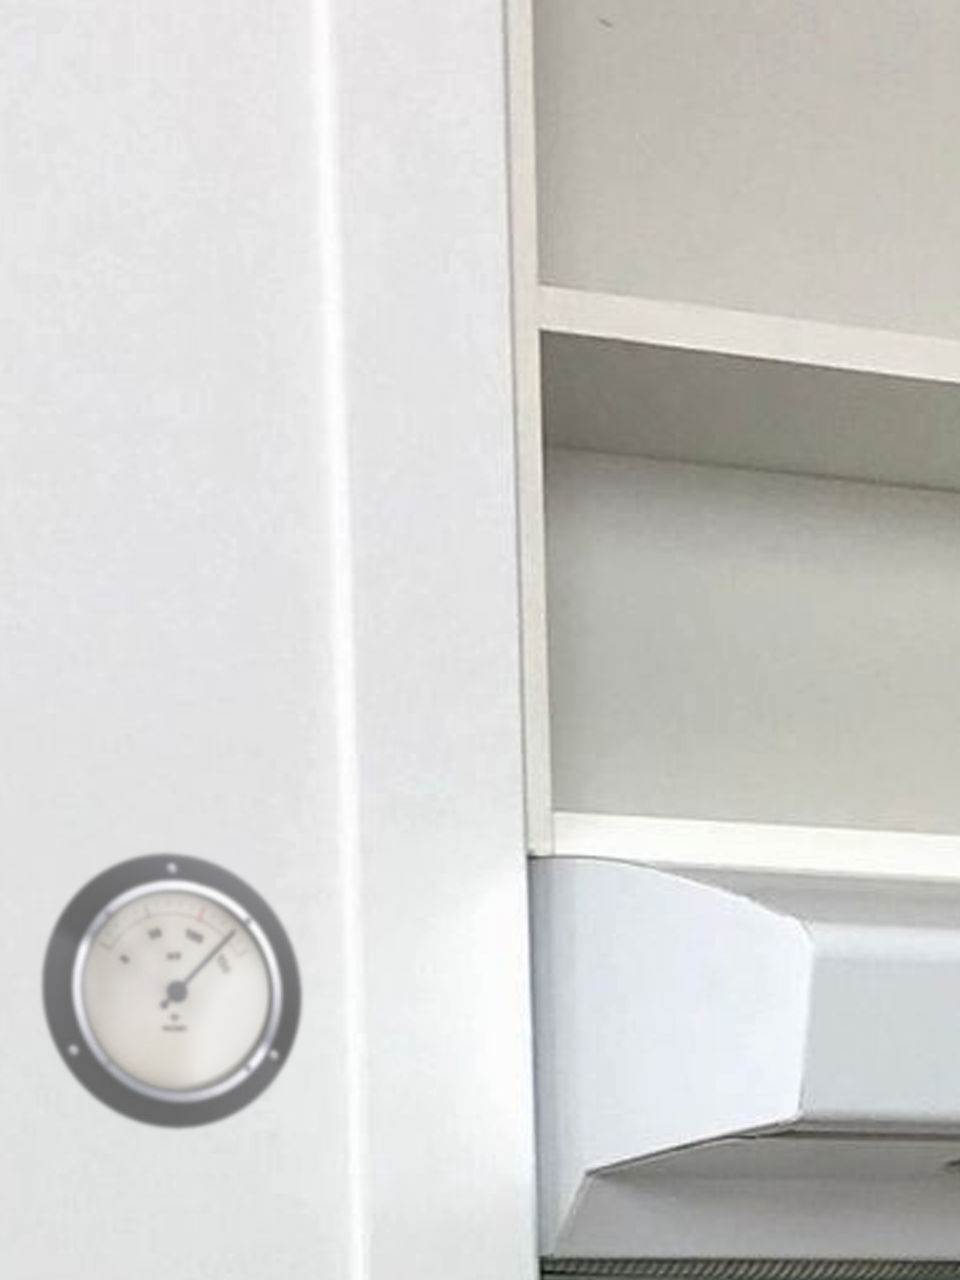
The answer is 130 mV
